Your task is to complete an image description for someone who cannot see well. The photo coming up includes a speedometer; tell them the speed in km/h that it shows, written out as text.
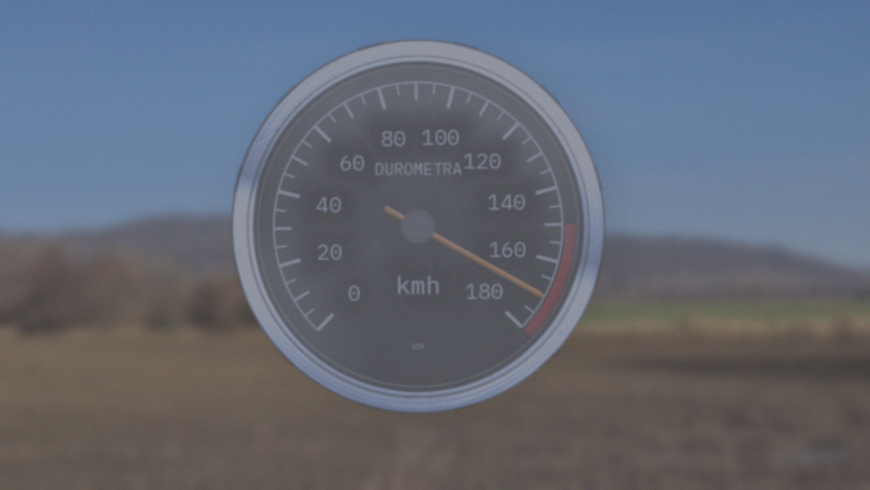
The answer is 170 km/h
